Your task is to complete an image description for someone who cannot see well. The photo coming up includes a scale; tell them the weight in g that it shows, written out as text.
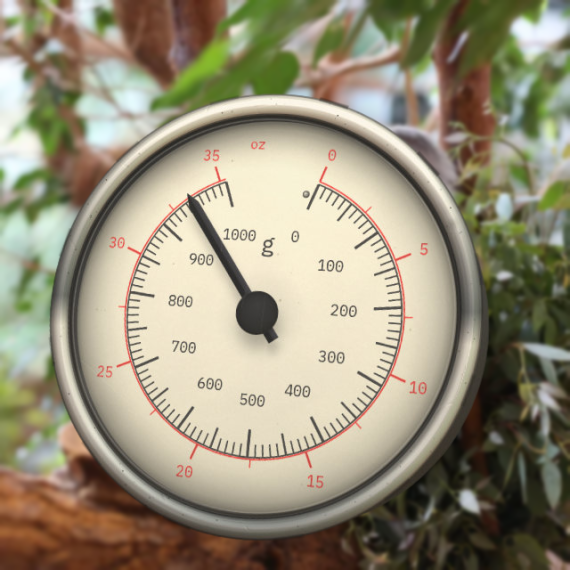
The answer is 950 g
